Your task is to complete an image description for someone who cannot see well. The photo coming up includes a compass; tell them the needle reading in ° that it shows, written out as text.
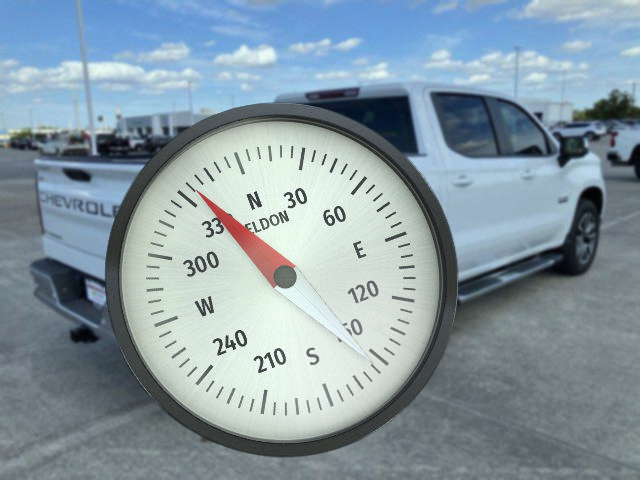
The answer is 335 °
